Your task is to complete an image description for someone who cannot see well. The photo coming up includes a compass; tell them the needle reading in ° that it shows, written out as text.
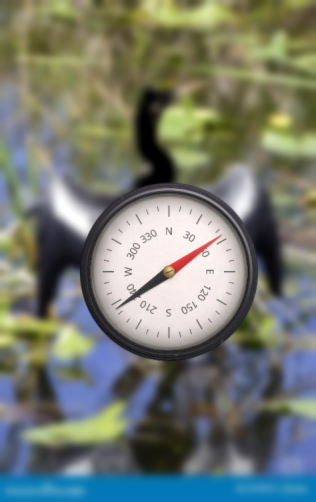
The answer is 55 °
